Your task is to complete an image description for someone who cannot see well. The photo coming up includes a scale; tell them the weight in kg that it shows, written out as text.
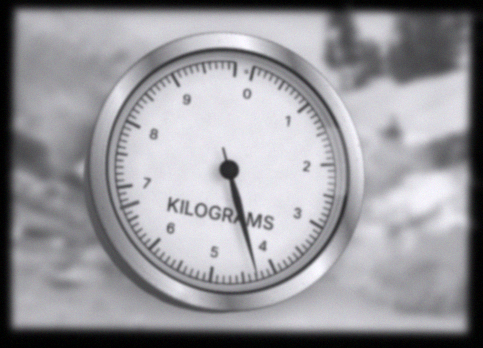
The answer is 4.3 kg
